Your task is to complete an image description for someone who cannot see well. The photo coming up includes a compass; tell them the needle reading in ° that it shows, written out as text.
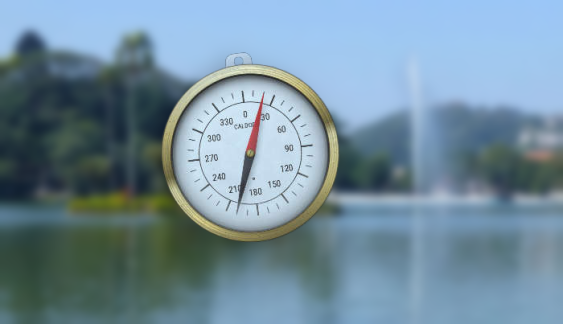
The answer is 20 °
